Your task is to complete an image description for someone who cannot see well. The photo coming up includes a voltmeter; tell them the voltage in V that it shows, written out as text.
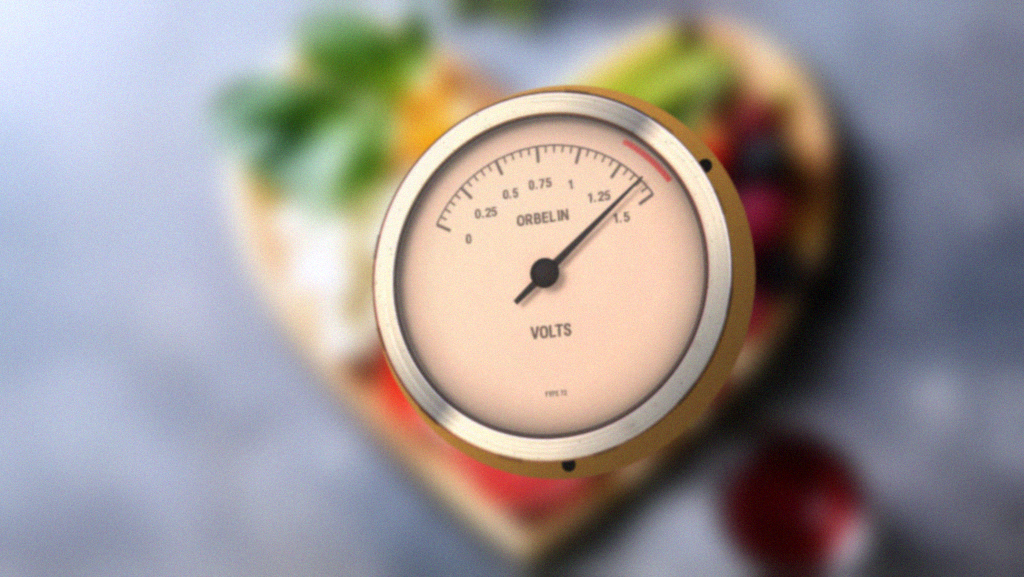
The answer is 1.4 V
